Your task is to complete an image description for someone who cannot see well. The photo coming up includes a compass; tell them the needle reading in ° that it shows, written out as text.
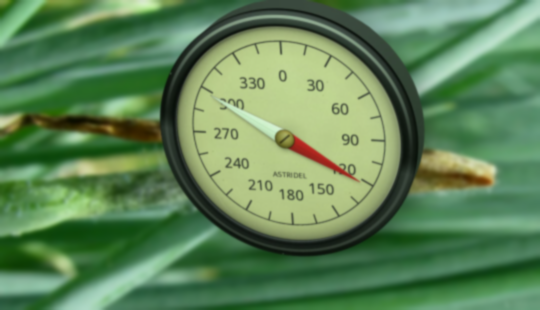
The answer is 120 °
